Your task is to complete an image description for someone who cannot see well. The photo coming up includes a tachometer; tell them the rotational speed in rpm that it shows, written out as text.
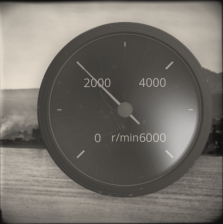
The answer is 2000 rpm
